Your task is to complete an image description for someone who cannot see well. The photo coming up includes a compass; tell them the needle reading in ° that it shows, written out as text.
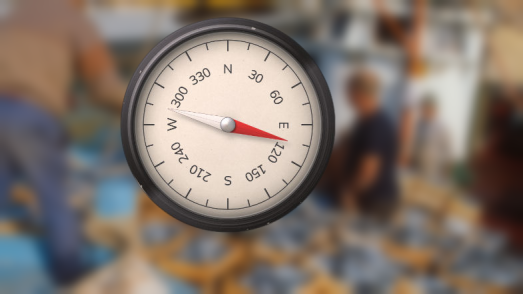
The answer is 105 °
